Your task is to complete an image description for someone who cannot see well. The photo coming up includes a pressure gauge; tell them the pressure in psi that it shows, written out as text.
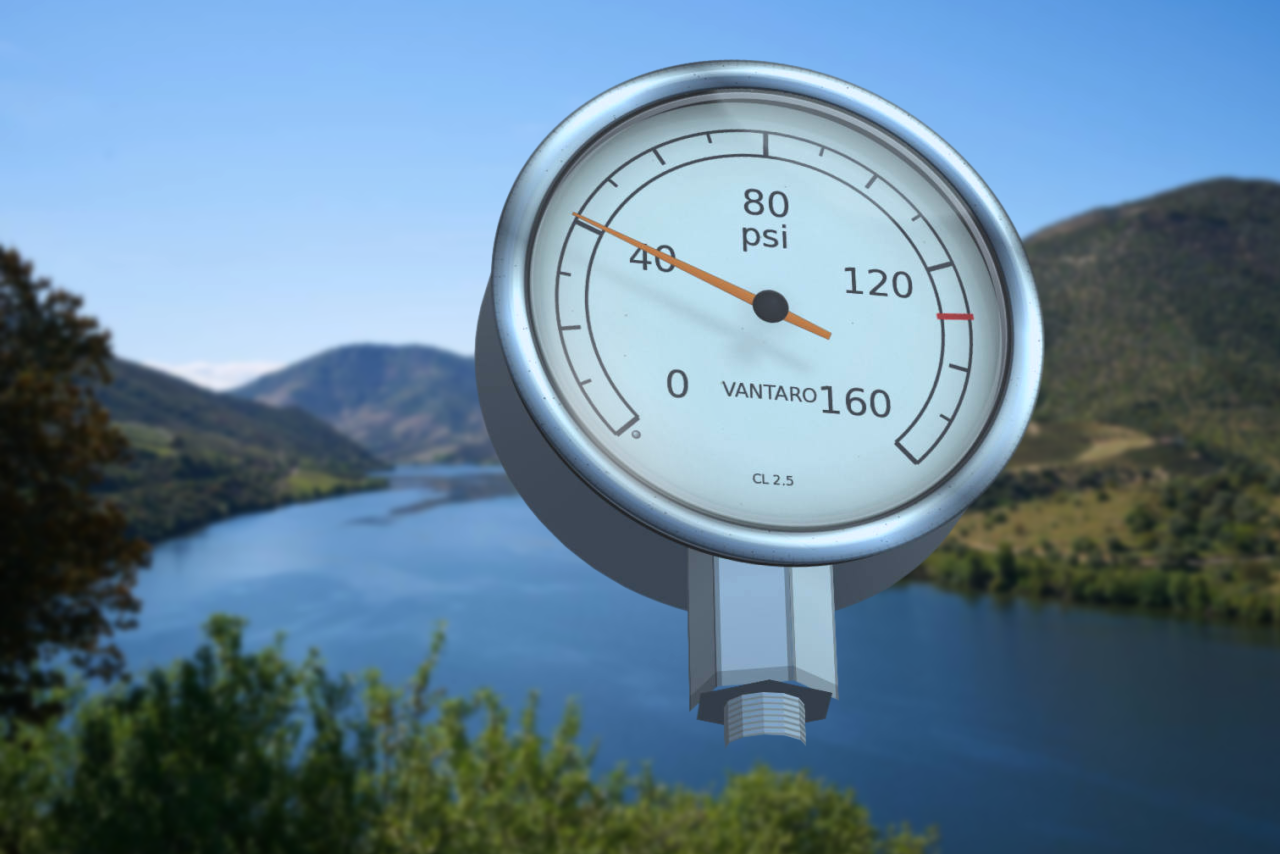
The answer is 40 psi
